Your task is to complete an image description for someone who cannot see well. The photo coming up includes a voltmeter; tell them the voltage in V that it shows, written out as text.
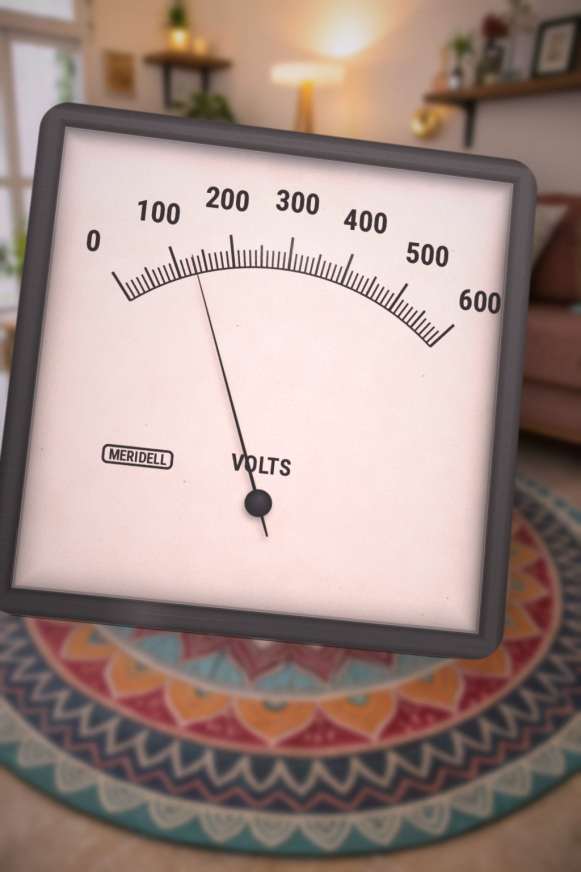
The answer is 130 V
